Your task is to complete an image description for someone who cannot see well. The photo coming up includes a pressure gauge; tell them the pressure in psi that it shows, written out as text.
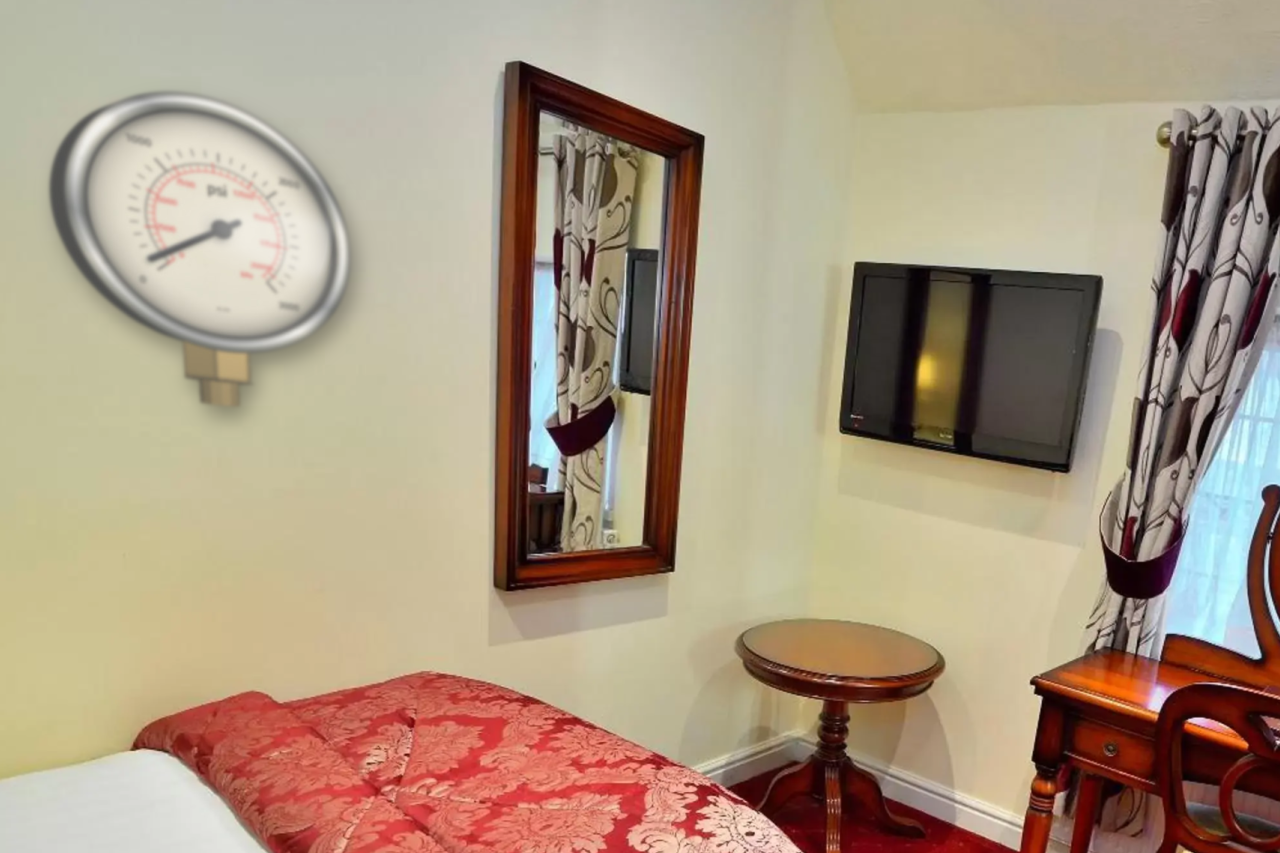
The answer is 100 psi
